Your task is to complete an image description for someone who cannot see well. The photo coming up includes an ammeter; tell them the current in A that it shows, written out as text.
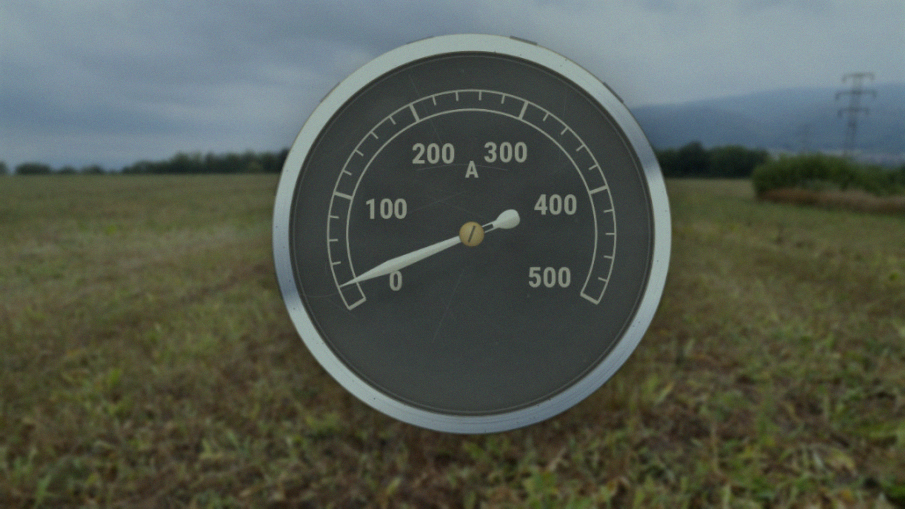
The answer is 20 A
